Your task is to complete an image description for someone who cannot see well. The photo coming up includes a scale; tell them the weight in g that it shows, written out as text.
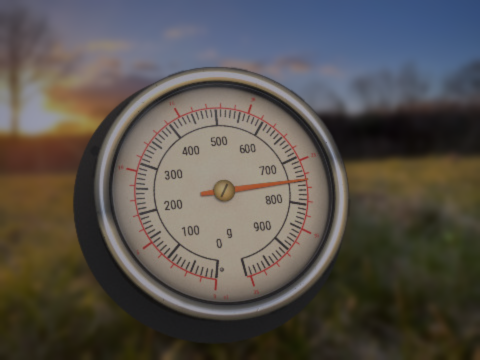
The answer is 750 g
